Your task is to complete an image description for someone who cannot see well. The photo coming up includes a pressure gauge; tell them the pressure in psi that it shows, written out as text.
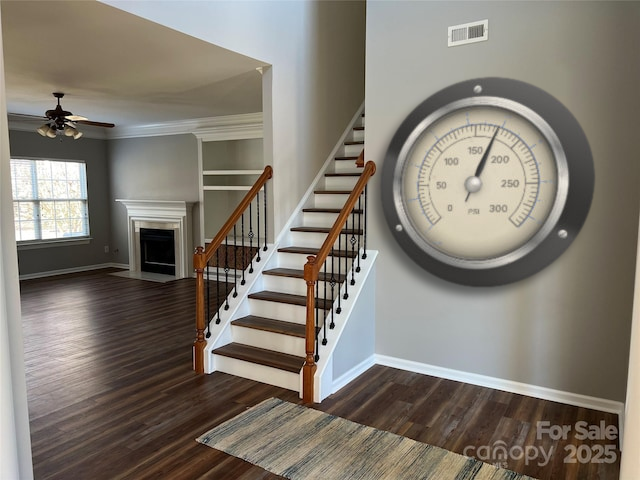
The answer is 175 psi
